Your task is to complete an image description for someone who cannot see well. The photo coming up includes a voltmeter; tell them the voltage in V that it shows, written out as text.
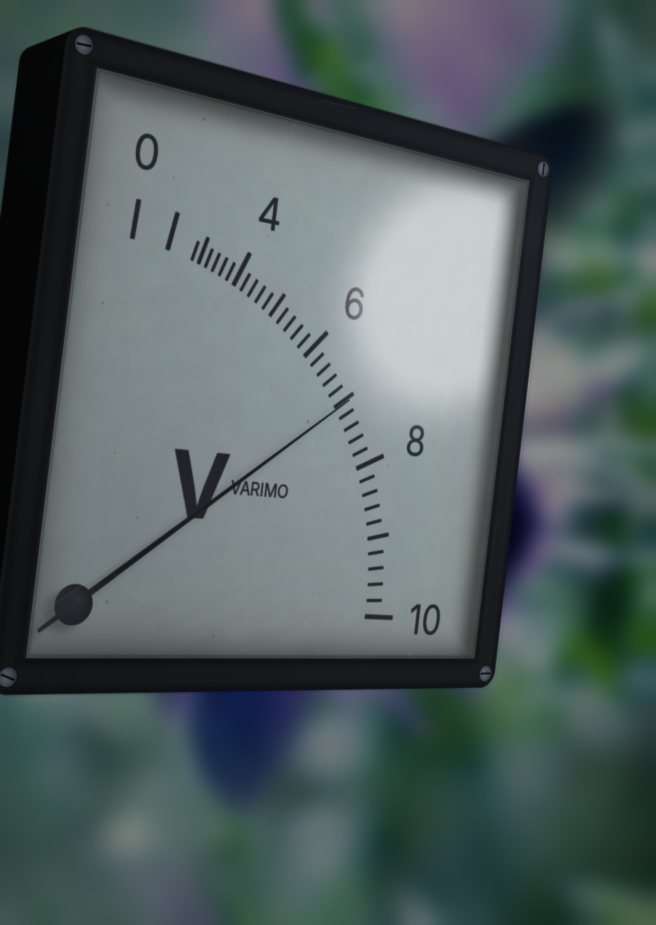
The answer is 7 V
